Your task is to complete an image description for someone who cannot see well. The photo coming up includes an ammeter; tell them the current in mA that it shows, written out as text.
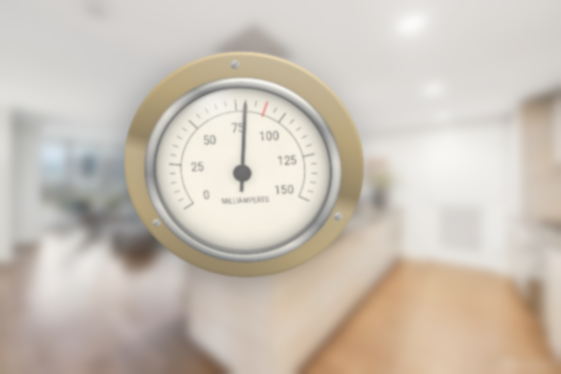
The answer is 80 mA
